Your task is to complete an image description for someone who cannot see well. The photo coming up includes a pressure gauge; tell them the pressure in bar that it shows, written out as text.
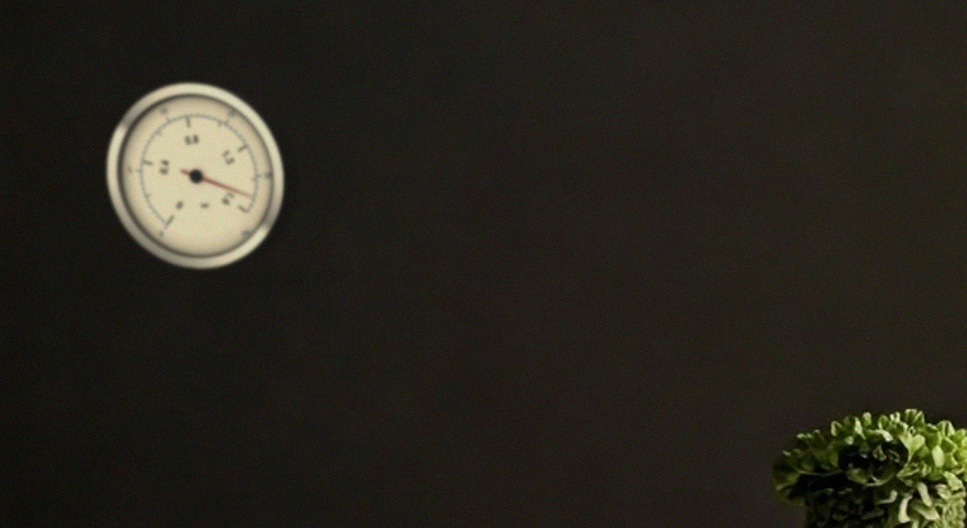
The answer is 1.5 bar
